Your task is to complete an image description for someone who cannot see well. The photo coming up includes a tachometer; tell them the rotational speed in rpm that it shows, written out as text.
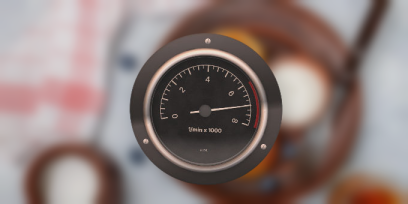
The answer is 7000 rpm
